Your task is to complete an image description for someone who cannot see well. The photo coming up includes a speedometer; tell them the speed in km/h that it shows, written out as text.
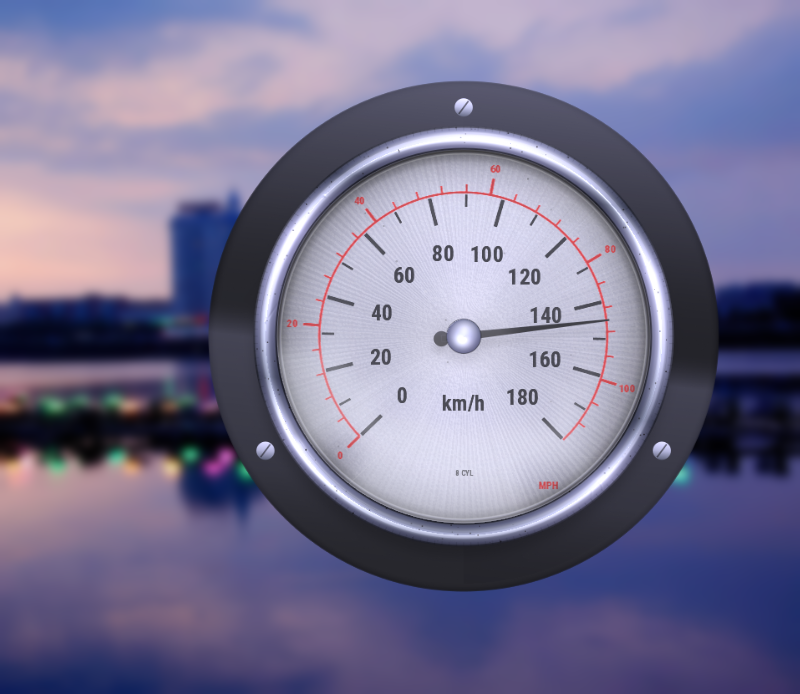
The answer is 145 km/h
